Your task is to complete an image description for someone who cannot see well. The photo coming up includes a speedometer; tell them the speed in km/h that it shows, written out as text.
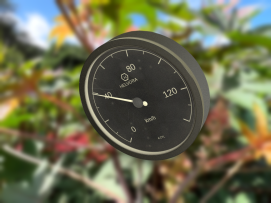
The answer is 40 km/h
